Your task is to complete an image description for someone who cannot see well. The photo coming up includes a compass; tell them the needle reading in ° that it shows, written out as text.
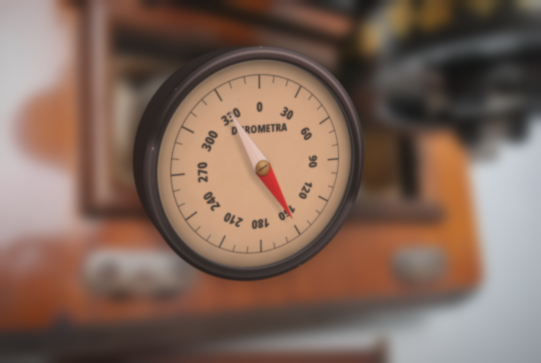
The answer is 150 °
